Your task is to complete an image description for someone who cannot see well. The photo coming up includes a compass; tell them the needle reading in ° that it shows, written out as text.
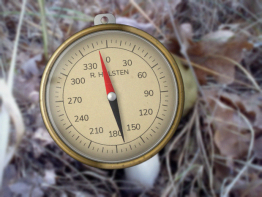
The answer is 350 °
